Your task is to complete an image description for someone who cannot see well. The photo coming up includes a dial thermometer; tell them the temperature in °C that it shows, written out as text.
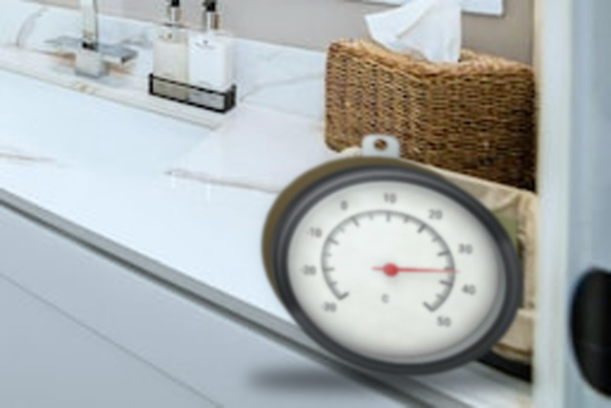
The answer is 35 °C
